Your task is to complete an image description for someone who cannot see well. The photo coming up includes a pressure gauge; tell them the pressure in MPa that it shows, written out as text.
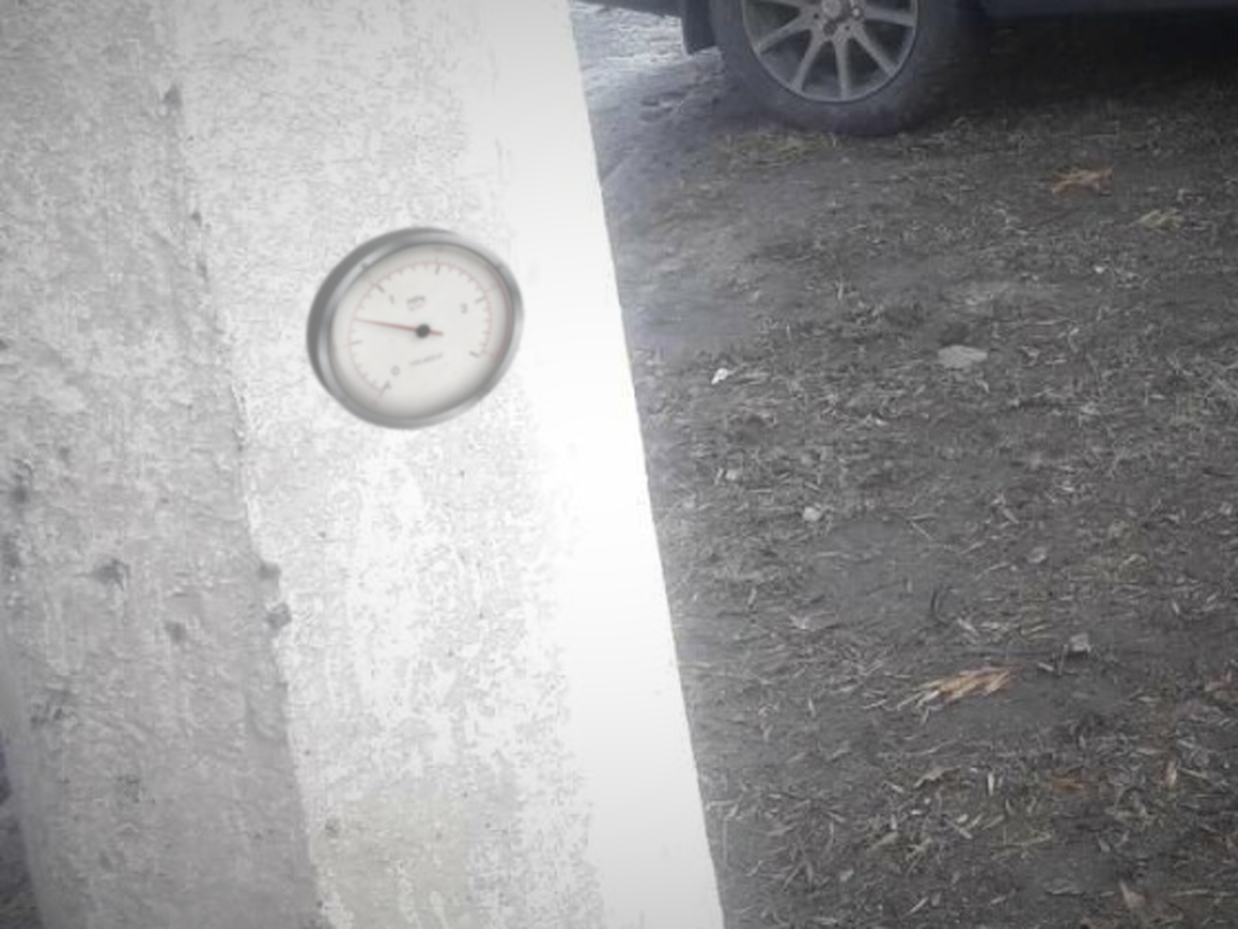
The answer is 0.7 MPa
